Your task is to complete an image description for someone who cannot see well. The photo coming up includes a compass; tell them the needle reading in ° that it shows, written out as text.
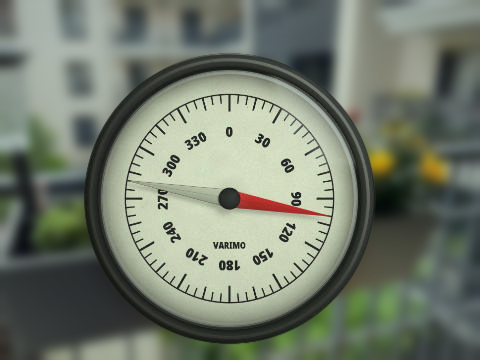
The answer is 100 °
